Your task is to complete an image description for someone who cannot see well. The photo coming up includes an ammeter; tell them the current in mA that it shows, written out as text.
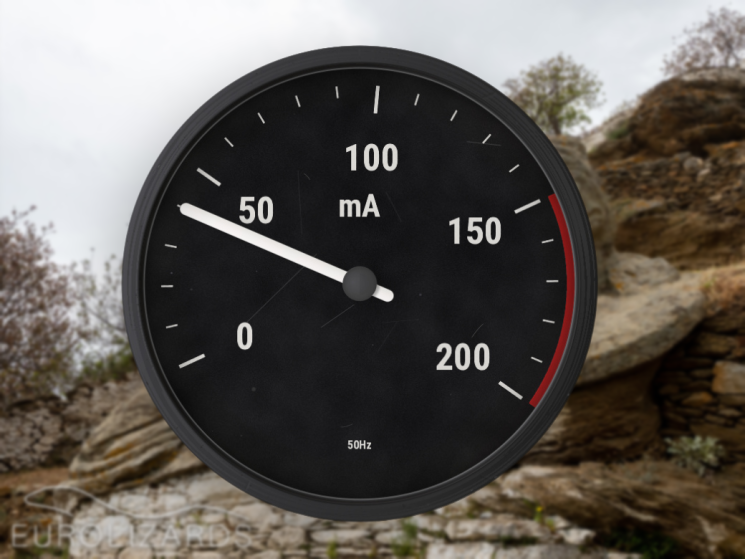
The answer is 40 mA
